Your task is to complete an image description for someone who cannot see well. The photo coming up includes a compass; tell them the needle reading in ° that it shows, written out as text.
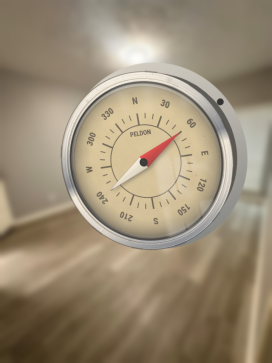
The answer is 60 °
